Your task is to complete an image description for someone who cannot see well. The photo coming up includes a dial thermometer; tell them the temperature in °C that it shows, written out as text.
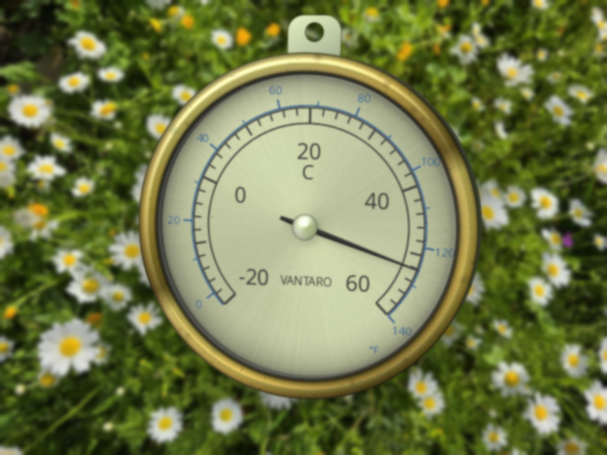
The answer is 52 °C
